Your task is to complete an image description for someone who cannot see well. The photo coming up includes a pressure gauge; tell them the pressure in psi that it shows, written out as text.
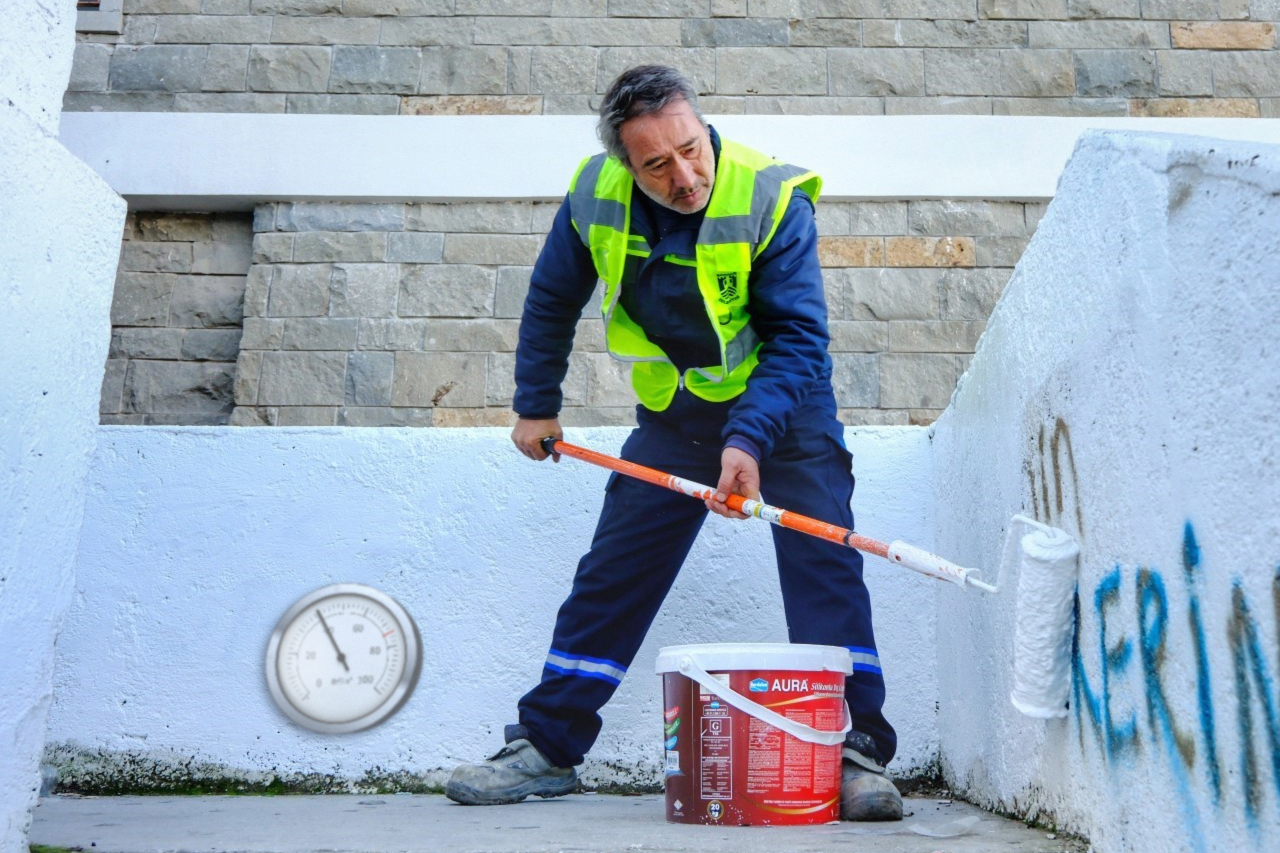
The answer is 40 psi
